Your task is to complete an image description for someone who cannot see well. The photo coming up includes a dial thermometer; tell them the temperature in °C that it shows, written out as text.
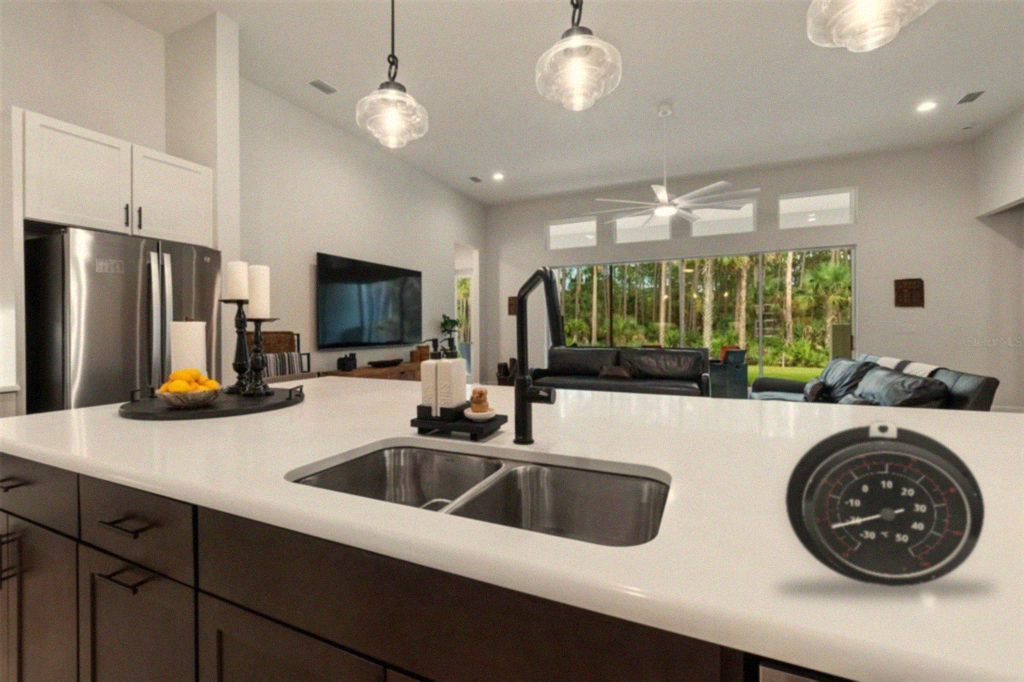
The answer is -20 °C
